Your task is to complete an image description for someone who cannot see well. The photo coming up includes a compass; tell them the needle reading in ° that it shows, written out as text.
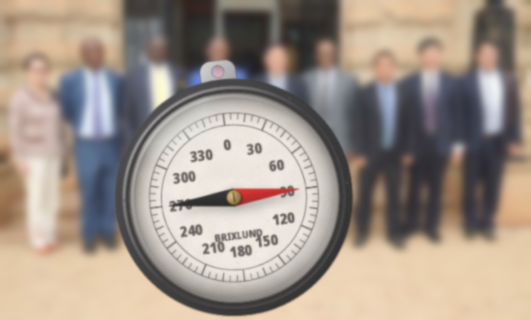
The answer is 90 °
